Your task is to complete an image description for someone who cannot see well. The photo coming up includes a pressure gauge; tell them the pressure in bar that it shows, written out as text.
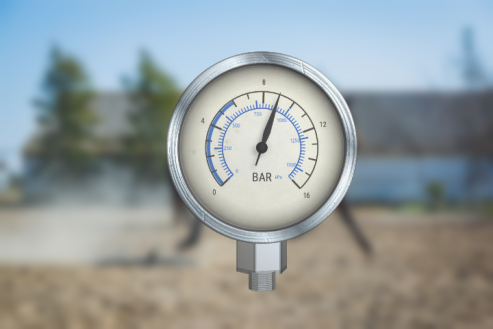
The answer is 9 bar
